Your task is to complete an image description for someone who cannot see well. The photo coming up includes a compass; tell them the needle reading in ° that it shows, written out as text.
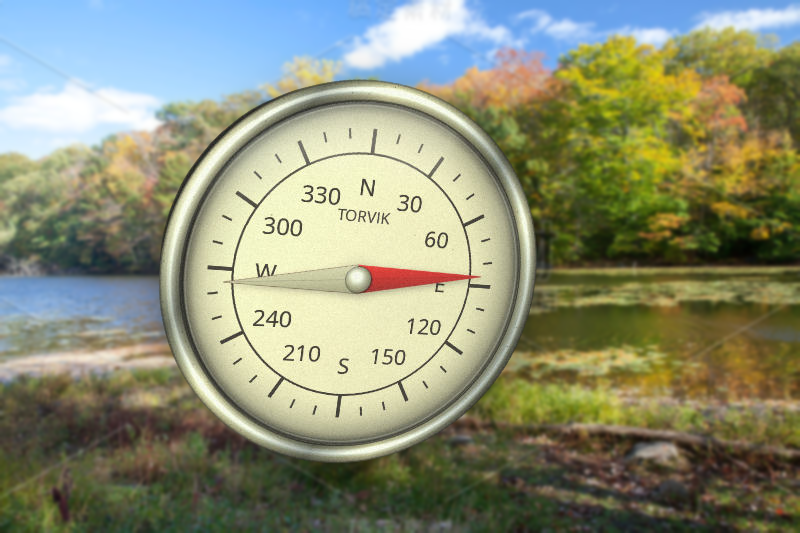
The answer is 85 °
